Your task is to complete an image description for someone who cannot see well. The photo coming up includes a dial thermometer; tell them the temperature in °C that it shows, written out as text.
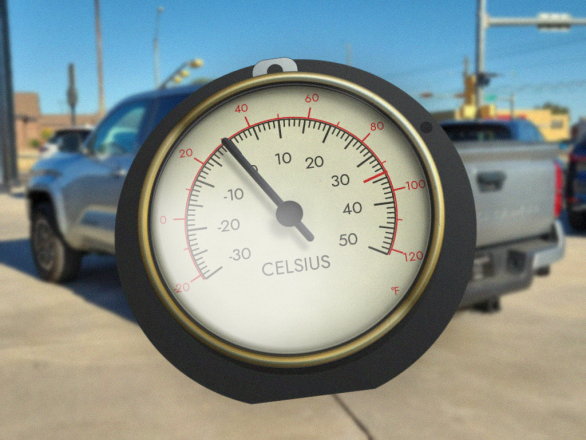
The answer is -1 °C
